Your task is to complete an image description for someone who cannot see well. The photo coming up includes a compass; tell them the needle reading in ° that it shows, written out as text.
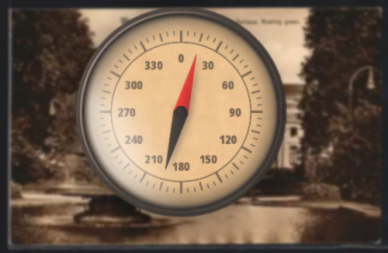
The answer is 15 °
